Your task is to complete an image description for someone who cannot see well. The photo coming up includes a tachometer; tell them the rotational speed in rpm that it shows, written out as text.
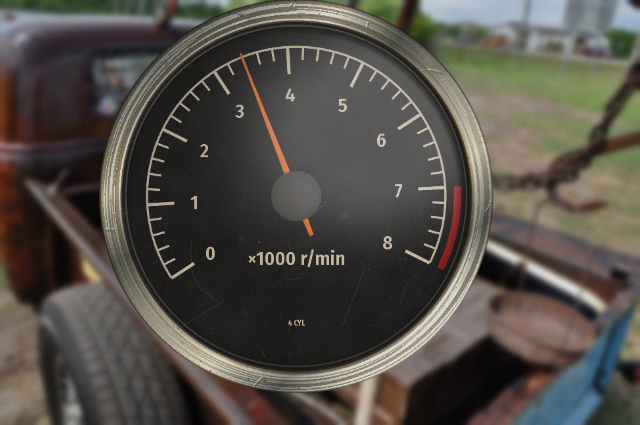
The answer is 3400 rpm
